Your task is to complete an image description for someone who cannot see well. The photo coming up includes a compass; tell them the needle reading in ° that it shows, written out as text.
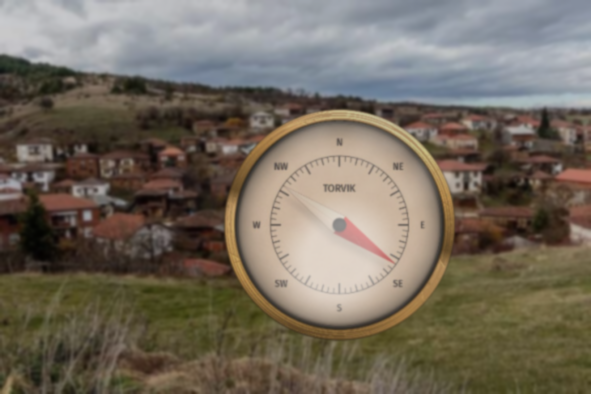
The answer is 125 °
